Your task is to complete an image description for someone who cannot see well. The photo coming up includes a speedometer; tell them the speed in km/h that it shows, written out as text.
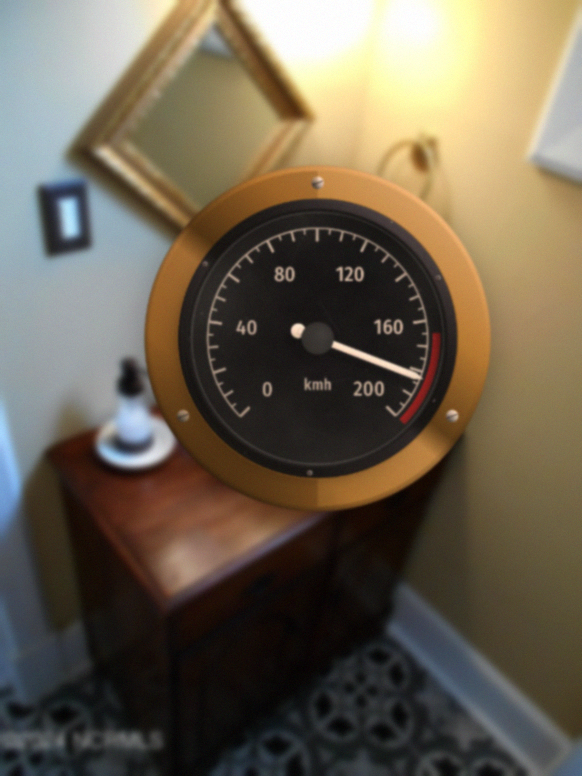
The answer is 182.5 km/h
